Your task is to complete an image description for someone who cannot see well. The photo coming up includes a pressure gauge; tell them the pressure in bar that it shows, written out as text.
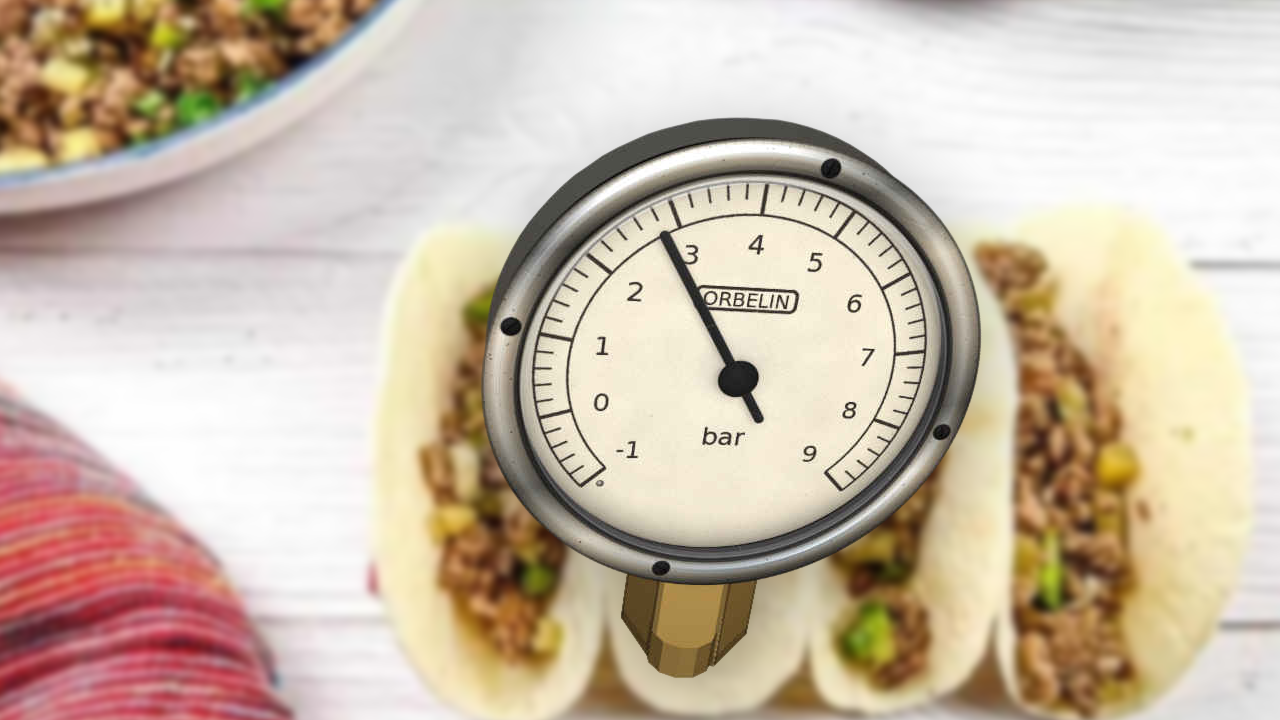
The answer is 2.8 bar
